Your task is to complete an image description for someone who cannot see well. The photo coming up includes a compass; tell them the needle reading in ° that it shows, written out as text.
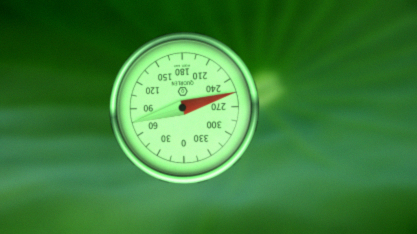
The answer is 255 °
